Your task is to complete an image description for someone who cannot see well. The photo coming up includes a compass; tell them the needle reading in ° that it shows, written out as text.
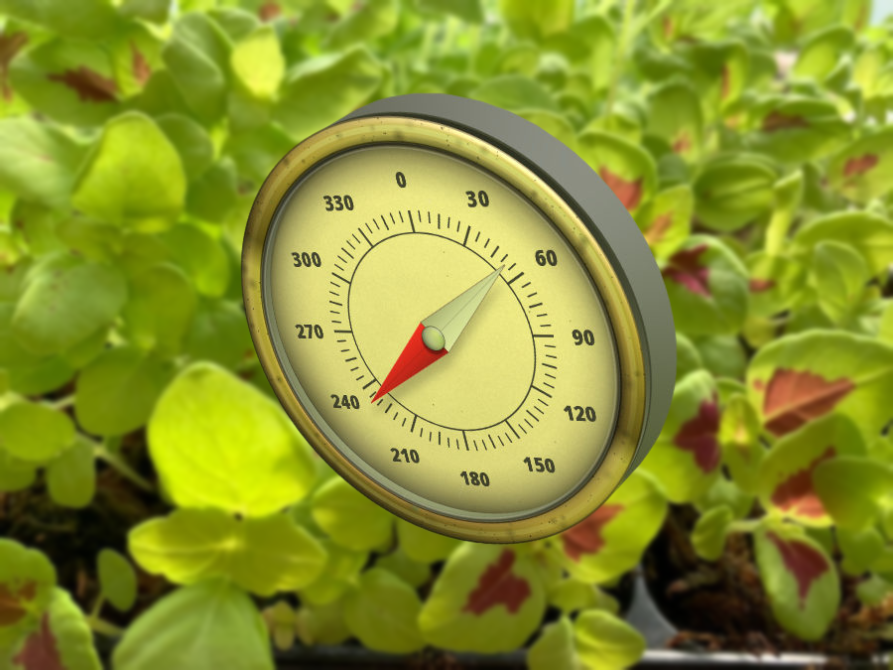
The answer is 232.5 °
